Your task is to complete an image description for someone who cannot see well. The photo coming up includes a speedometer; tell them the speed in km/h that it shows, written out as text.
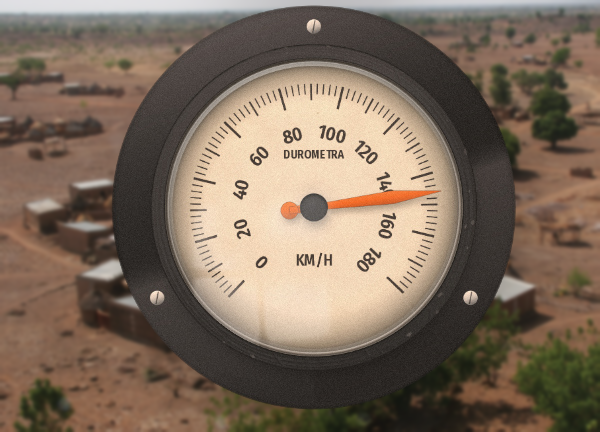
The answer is 146 km/h
